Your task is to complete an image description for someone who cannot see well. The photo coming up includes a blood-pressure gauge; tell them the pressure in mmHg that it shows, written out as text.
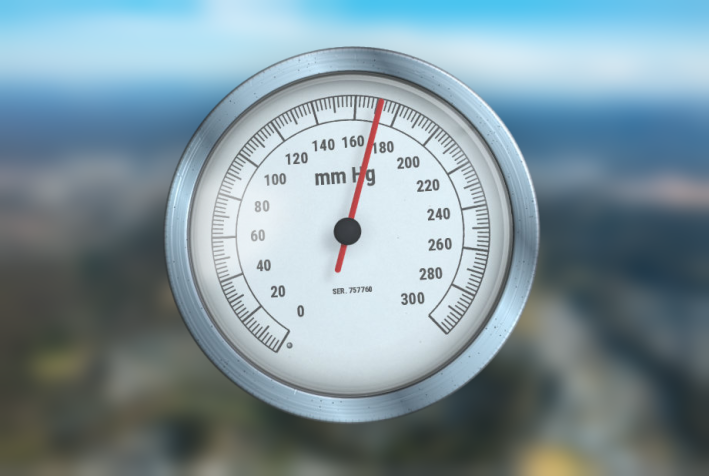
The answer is 172 mmHg
